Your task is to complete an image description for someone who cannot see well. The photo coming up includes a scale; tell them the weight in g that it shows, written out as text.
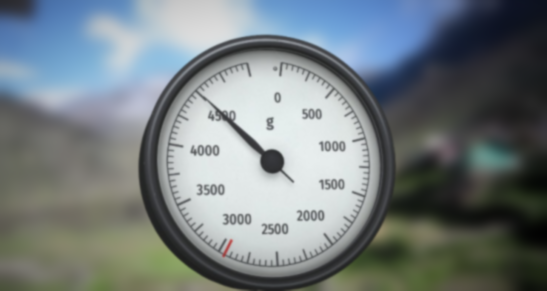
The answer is 4500 g
